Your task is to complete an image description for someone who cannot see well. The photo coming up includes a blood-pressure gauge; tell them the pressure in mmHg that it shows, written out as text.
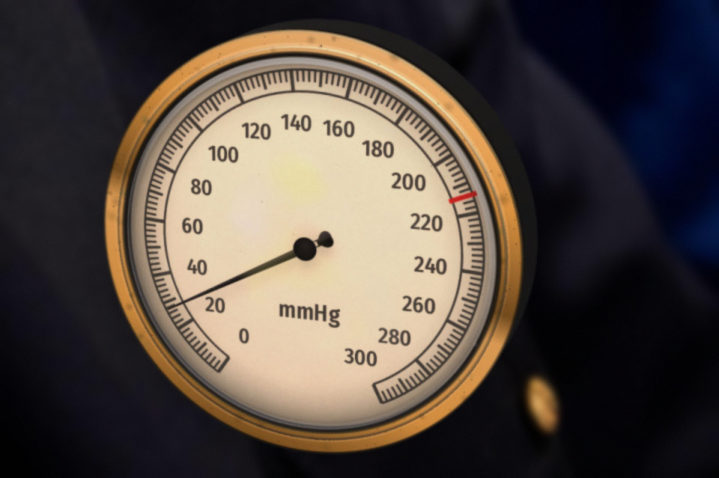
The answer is 28 mmHg
